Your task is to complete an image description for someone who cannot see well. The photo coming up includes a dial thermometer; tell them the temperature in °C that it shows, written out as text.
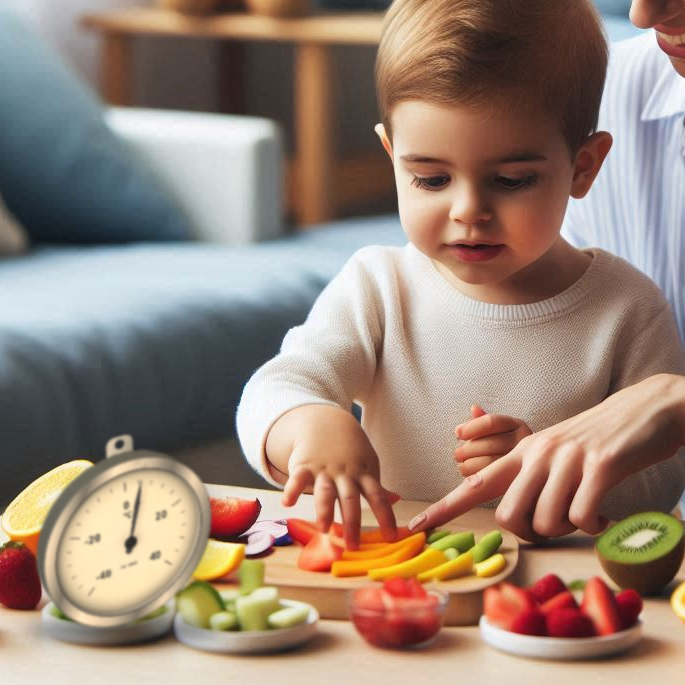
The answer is 4 °C
